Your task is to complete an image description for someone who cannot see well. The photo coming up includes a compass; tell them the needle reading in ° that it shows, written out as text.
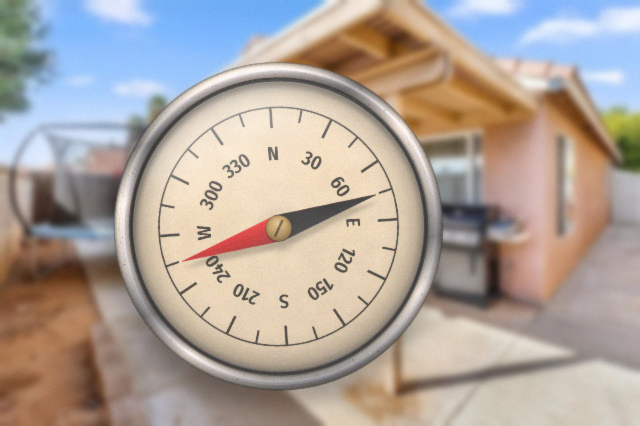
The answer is 255 °
